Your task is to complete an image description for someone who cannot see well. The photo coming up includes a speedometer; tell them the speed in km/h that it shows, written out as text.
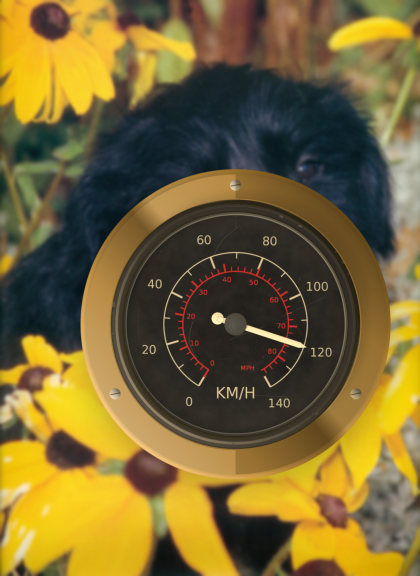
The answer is 120 km/h
